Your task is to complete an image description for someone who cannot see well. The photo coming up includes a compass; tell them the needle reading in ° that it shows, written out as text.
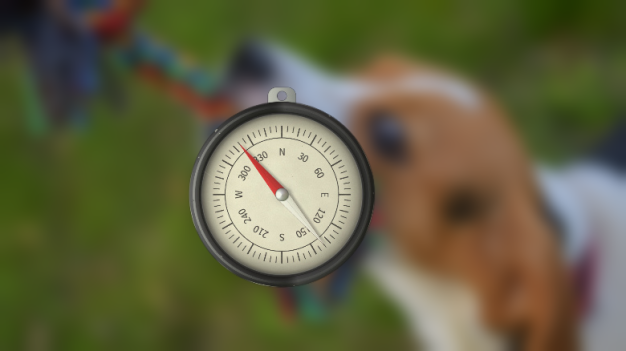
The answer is 320 °
